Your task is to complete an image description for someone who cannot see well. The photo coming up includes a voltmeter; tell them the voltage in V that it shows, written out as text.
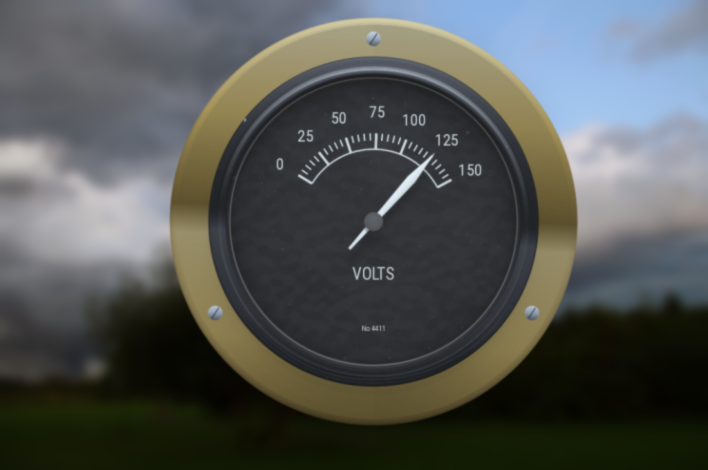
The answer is 125 V
